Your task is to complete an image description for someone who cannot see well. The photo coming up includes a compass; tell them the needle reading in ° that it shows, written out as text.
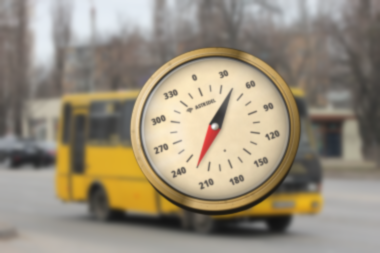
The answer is 225 °
